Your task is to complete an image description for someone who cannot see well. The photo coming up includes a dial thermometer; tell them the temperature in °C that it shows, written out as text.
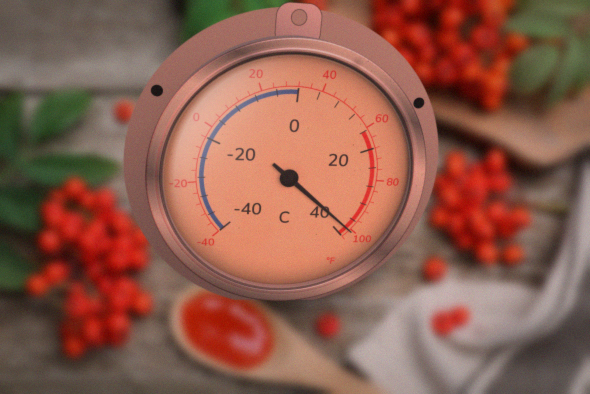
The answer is 38 °C
